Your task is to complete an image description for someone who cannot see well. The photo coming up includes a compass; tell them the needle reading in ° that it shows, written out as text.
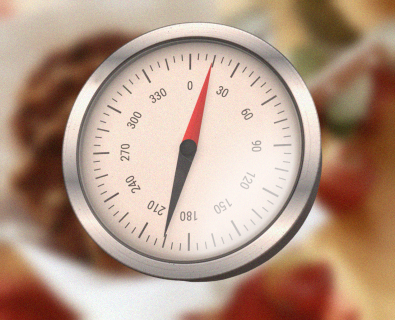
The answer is 15 °
